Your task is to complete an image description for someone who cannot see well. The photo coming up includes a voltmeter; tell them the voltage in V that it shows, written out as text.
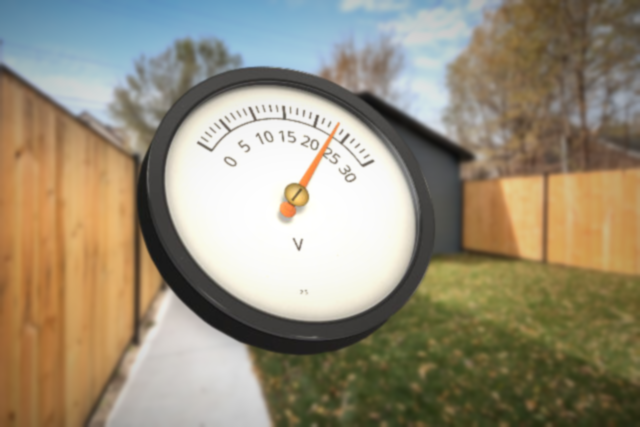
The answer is 23 V
